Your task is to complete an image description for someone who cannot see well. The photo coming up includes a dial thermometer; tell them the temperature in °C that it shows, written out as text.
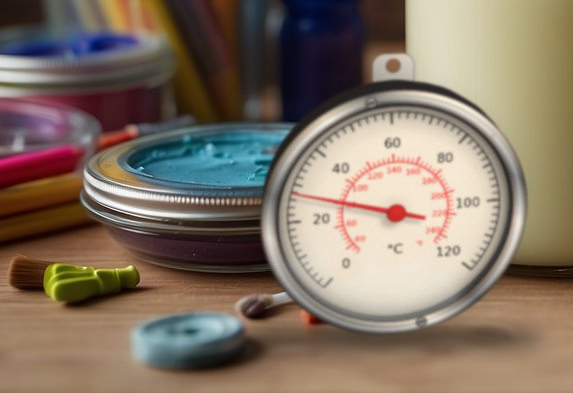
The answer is 28 °C
